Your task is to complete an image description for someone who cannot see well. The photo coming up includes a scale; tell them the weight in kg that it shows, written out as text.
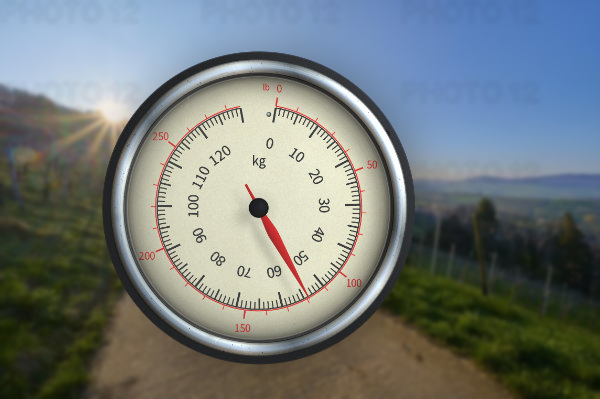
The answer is 54 kg
